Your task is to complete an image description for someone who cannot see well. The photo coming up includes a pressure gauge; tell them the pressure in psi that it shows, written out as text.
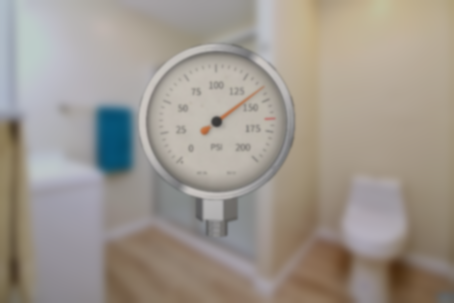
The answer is 140 psi
